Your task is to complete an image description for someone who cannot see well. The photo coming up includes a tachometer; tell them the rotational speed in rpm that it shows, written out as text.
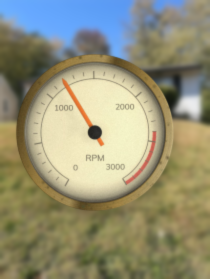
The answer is 1200 rpm
